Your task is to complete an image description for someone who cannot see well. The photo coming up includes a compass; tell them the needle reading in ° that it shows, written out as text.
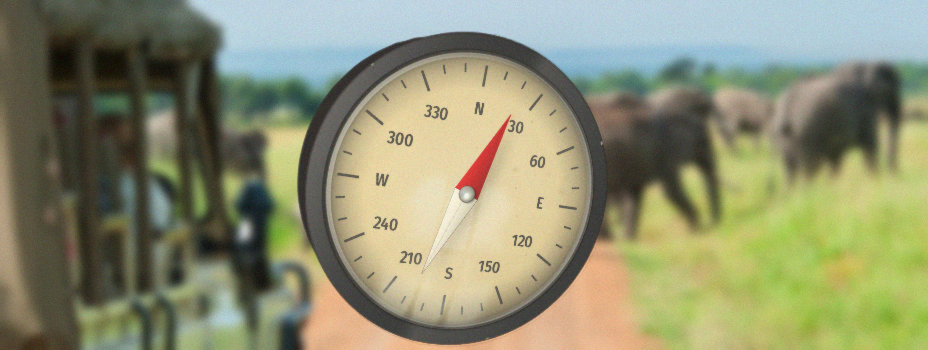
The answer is 20 °
